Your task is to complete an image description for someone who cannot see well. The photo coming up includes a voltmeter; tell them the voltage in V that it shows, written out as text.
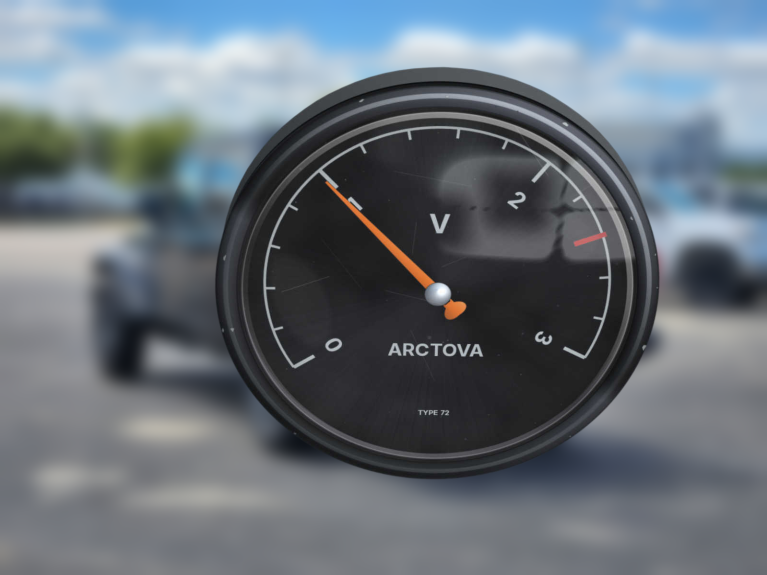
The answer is 1 V
